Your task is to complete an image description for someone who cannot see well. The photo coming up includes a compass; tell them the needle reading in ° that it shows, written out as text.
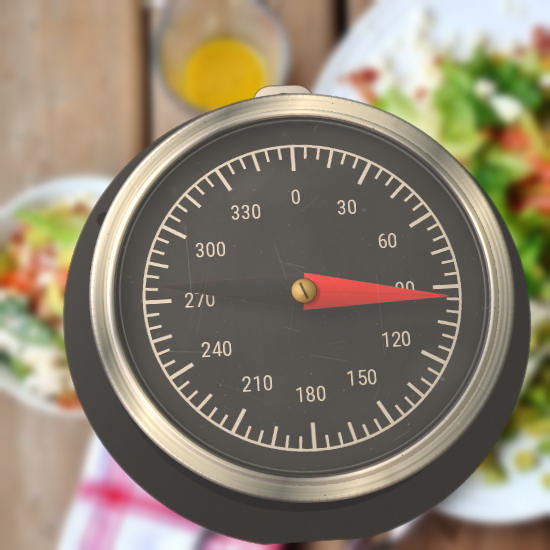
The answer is 95 °
